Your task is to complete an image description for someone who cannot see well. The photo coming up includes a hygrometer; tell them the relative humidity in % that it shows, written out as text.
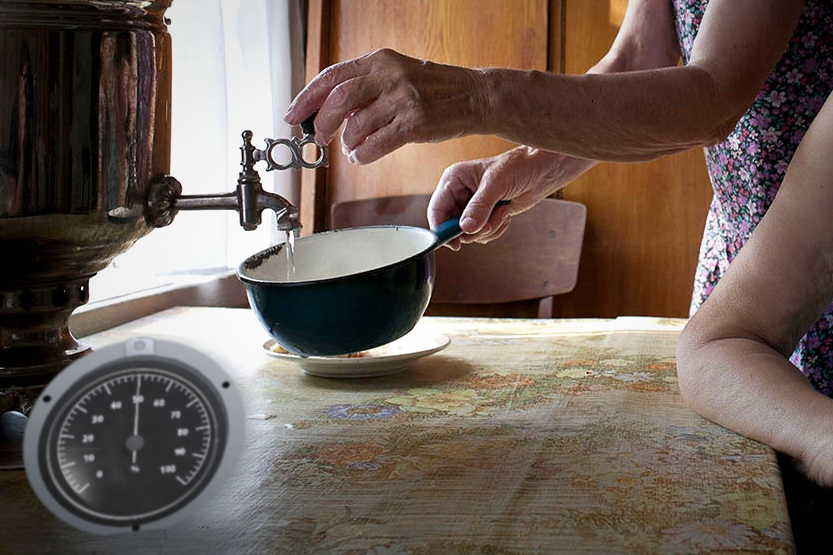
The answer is 50 %
